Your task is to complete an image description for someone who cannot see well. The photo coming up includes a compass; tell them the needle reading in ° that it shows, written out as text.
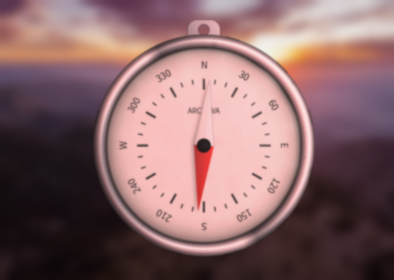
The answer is 185 °
